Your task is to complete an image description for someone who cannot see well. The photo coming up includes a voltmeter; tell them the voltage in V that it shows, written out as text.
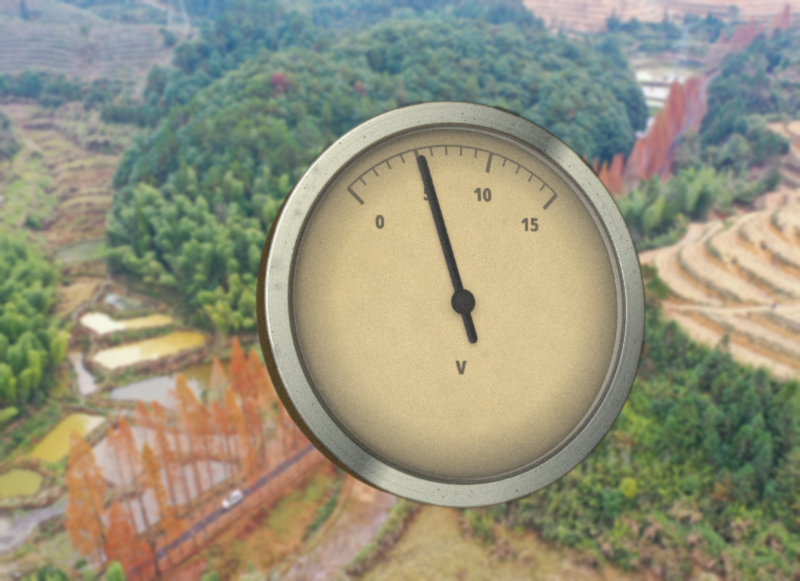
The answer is 5 V
